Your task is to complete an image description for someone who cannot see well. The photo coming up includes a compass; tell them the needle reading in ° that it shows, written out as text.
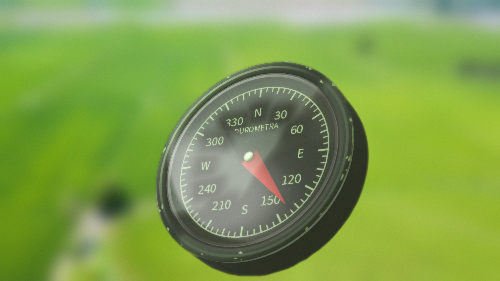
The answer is 140 °
